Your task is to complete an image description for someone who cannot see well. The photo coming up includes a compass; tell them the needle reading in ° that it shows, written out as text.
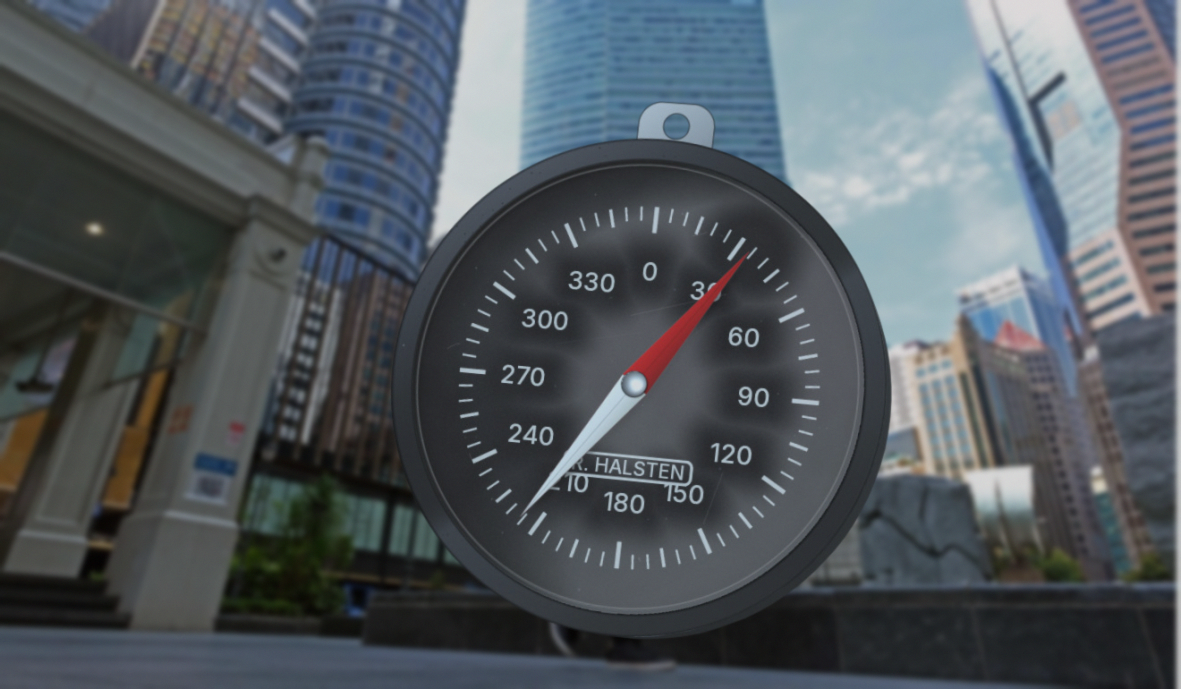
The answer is 35 °
